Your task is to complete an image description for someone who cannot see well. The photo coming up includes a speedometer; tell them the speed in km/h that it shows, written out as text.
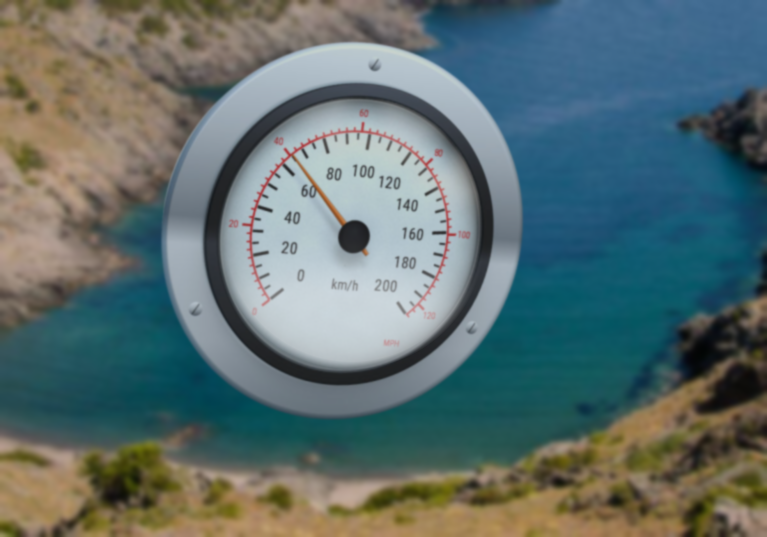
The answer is 65 km/h
